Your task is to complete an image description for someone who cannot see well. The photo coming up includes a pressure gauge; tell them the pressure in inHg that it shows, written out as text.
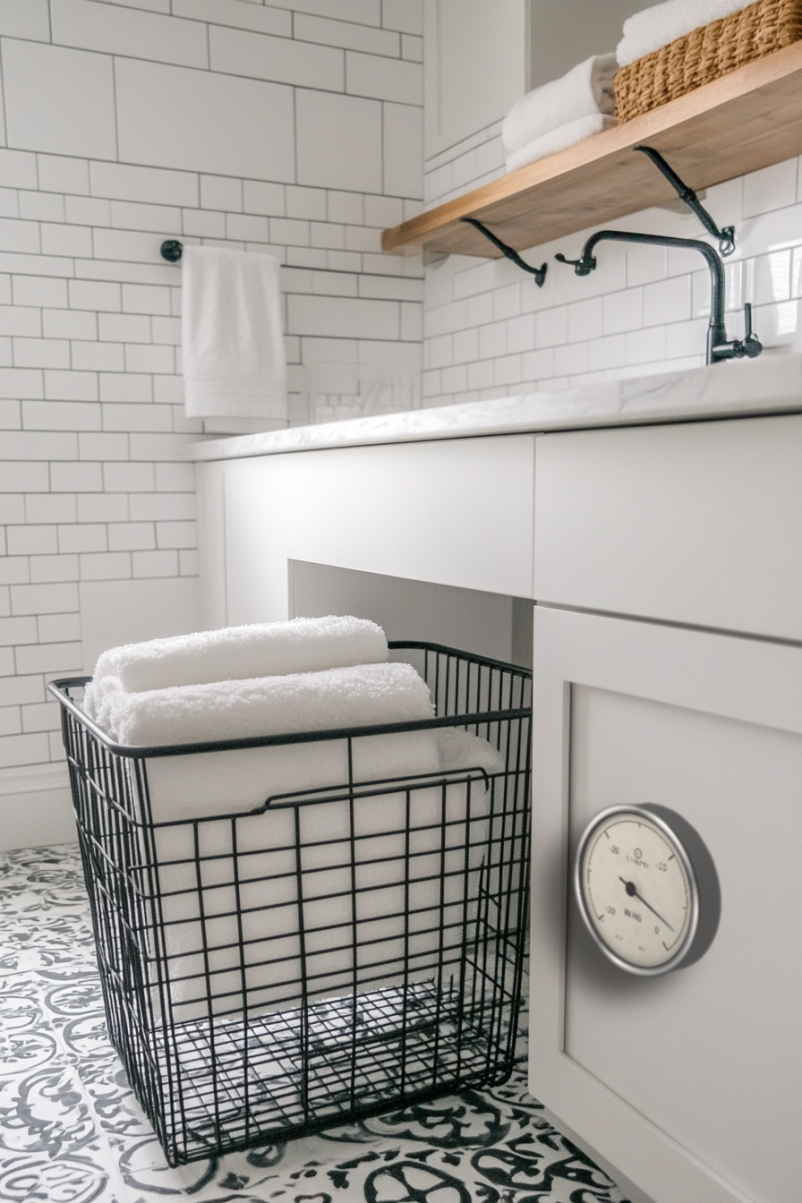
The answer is -2.5 inHg
